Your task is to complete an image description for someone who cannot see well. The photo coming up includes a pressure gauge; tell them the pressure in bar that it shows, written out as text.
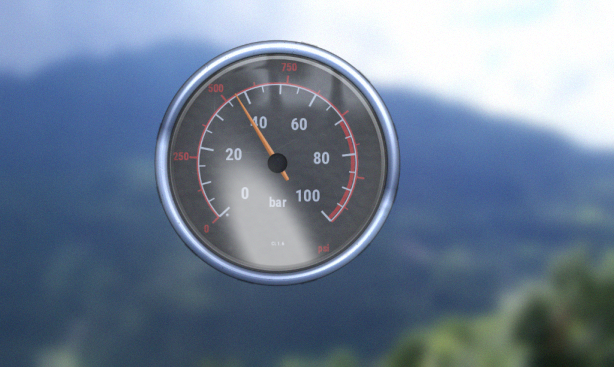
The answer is 37.5 bar
